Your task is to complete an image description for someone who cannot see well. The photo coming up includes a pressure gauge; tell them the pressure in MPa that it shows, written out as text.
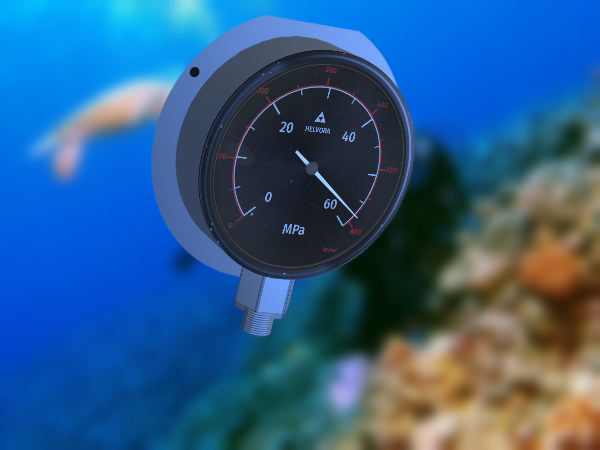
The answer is 57.5 MPa
